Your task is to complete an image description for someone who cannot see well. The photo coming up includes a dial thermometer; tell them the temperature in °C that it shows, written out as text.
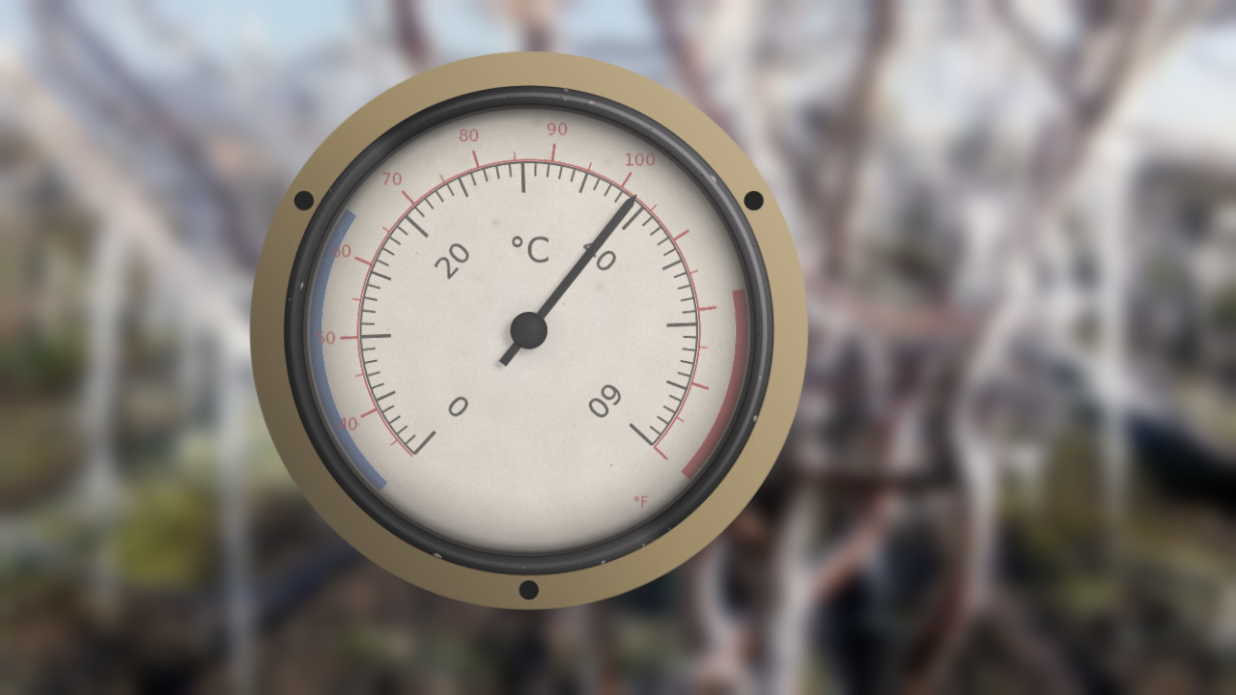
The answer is 39 °C
